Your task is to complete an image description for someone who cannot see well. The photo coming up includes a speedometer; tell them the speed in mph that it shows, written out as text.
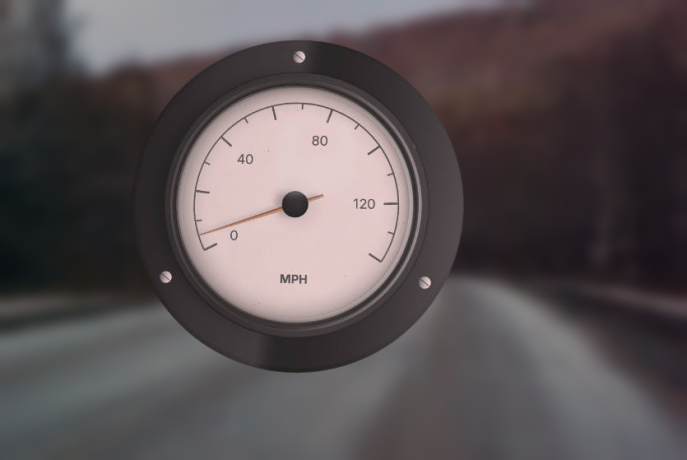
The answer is 5 mph
